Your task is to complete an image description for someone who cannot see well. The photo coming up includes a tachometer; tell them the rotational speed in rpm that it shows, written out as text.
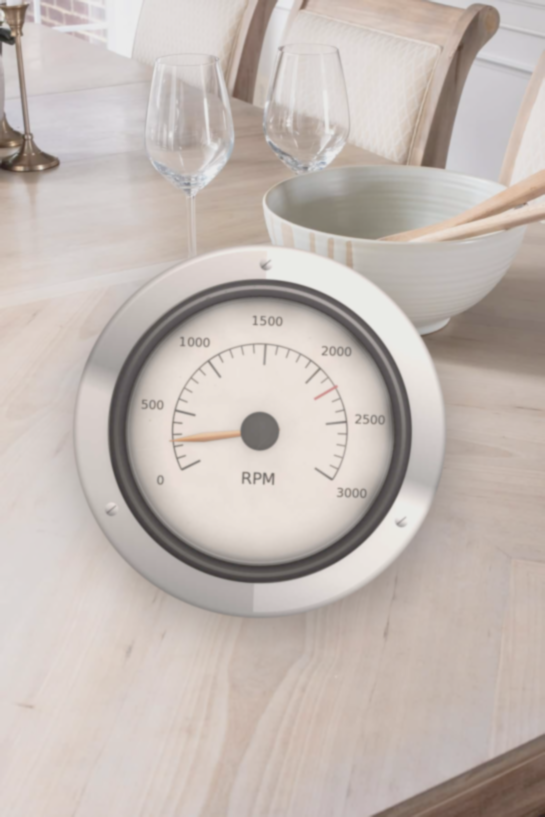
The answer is 250 rpm
